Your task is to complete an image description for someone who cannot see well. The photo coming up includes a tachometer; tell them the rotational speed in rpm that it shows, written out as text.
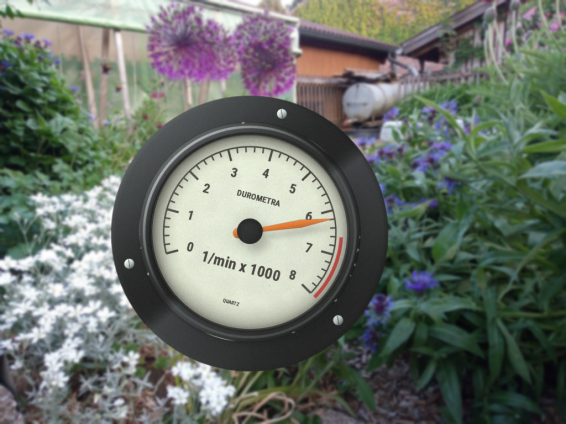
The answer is 6200 rpm
